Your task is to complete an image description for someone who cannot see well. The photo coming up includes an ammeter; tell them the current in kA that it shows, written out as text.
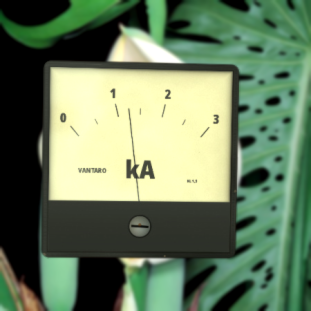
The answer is 1.25 kA
